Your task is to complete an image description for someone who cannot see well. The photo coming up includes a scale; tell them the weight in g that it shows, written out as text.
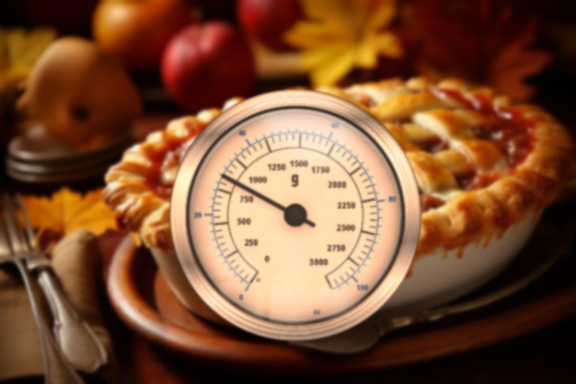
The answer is 850 g
